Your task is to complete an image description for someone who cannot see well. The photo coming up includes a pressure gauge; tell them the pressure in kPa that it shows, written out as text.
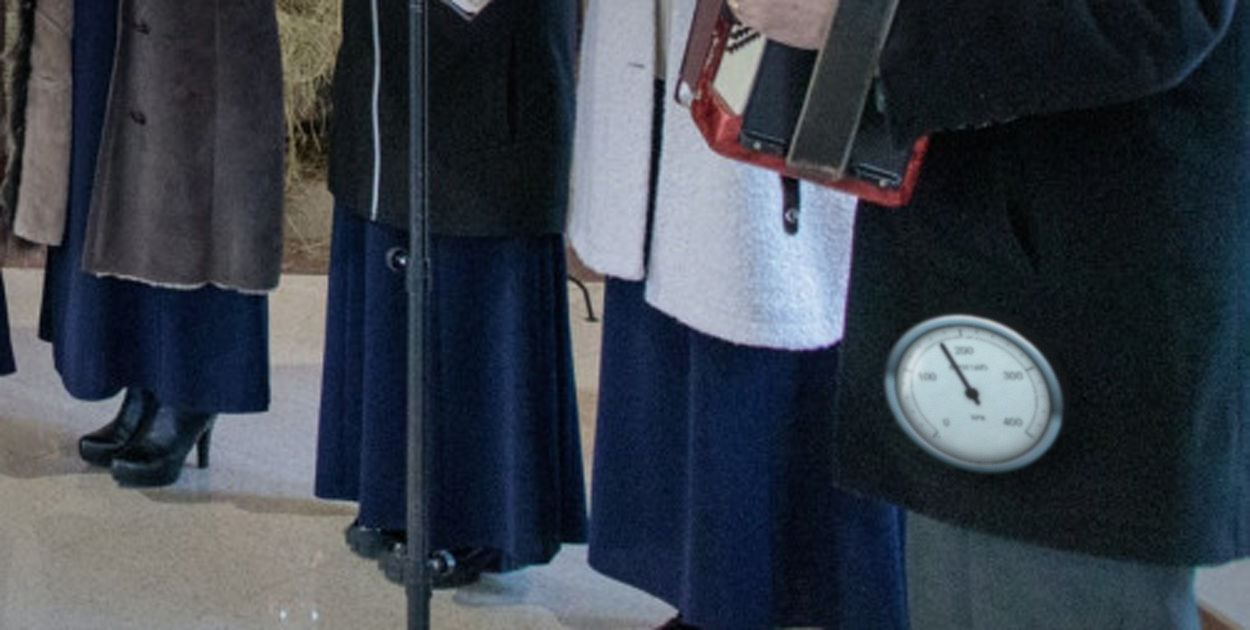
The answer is 170 kPa
